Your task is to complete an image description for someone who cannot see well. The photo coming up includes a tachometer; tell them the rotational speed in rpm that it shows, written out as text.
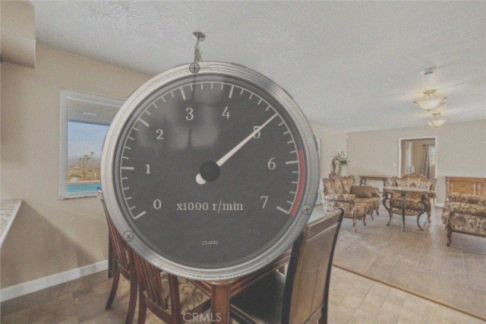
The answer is 5000 rpm
